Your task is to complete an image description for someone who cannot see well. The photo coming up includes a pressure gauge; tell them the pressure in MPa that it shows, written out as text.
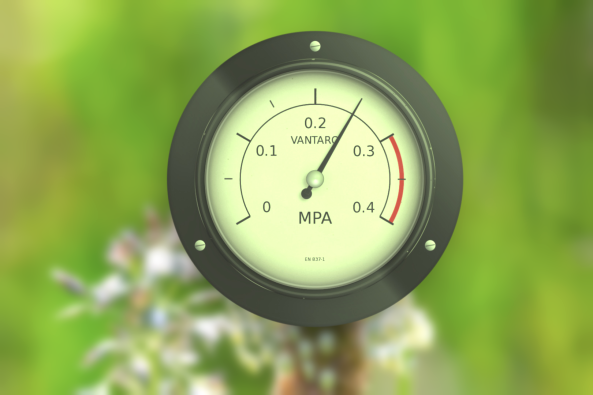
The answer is 0.25 MPa
